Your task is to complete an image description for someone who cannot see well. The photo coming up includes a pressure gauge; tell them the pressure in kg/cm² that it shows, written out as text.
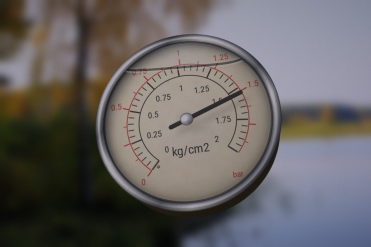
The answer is 1.55 kg/cm²
